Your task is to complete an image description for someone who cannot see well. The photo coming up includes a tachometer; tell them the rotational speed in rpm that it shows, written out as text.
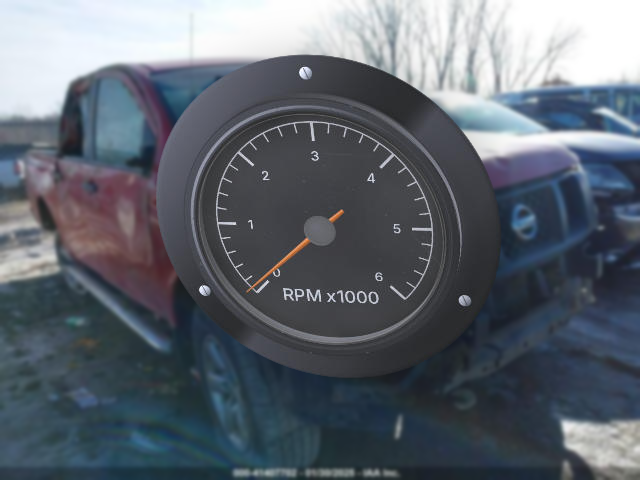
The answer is 100 rpm
